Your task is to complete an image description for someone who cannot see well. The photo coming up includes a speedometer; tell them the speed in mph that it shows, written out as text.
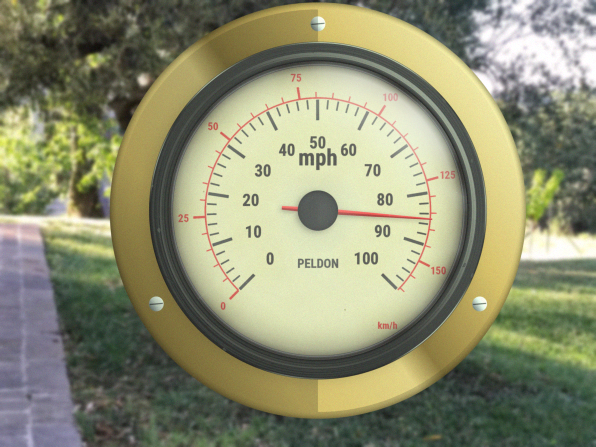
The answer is 85 mph
